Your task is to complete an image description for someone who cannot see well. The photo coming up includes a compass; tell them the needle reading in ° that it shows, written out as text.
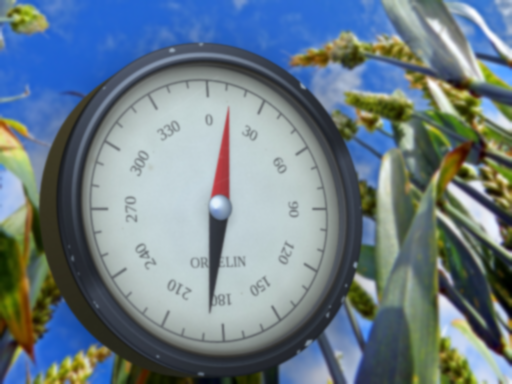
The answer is 10 °
